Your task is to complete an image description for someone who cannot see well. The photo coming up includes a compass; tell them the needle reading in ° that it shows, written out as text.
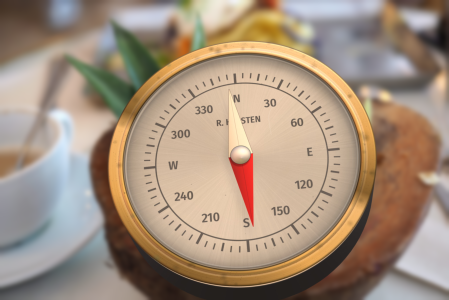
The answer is 175 °
